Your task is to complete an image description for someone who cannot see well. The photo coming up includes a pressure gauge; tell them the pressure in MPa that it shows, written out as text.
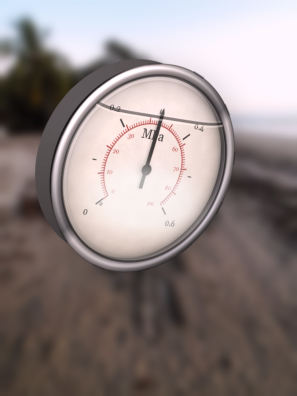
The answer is 0.3 MPa
